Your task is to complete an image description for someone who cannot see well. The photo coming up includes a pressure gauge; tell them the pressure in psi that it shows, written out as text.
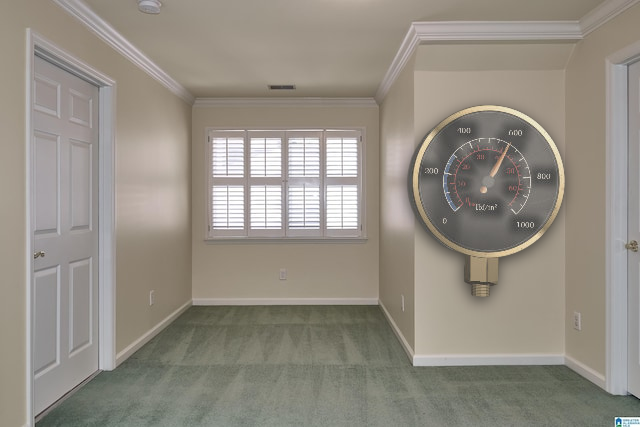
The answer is 600 psi
